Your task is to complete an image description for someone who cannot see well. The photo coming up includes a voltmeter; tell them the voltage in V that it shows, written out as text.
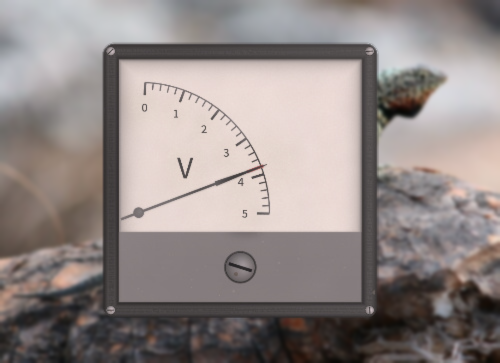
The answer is 3.8 V
